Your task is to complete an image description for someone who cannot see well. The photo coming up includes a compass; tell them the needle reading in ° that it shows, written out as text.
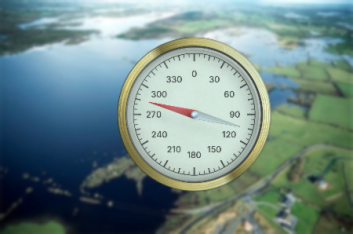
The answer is 285 °
